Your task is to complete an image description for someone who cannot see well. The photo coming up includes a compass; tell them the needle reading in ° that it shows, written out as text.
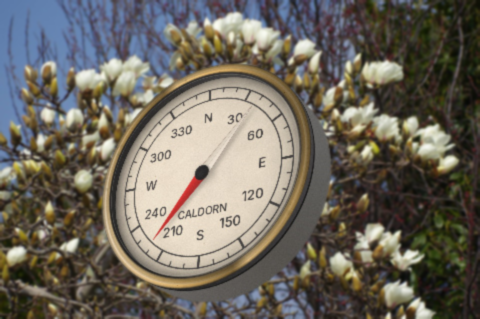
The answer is 220 °
